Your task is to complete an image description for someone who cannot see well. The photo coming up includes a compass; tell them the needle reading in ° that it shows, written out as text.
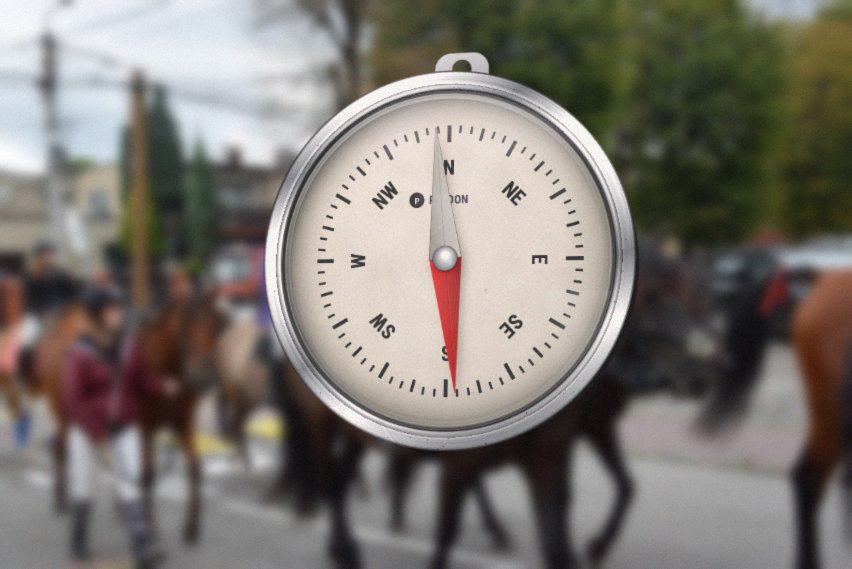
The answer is 175 °
